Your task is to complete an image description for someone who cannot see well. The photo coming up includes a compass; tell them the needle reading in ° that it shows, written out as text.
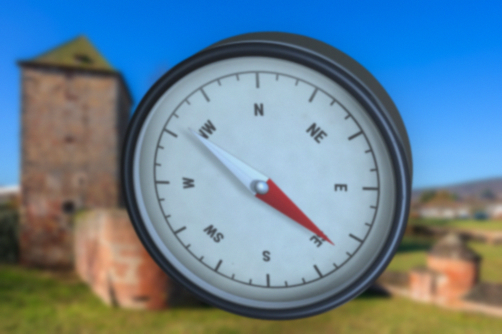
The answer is 130 °
